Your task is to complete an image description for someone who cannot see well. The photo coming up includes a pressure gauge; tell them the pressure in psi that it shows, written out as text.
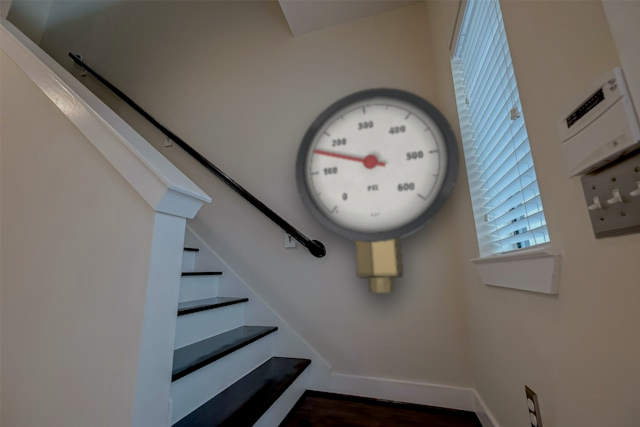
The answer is 150 psi
